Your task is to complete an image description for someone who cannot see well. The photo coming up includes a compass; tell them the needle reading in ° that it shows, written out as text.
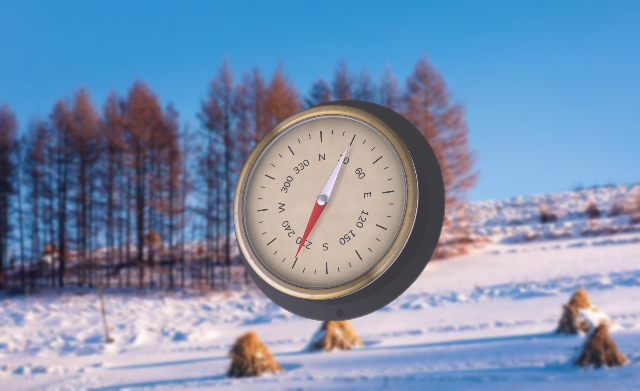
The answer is 210 °
